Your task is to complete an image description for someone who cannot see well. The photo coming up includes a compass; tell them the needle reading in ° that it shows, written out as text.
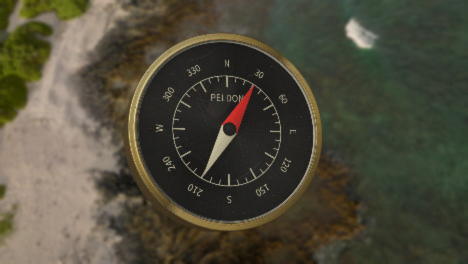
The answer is 30 °
